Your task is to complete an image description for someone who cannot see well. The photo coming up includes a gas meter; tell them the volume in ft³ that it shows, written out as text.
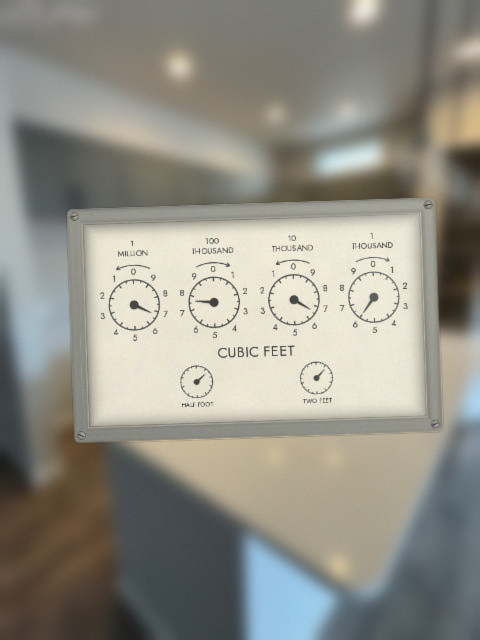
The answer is 676600 ft³
